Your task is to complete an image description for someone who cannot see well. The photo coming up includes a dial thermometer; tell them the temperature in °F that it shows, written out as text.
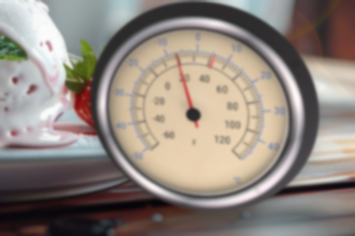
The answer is 20 °F
